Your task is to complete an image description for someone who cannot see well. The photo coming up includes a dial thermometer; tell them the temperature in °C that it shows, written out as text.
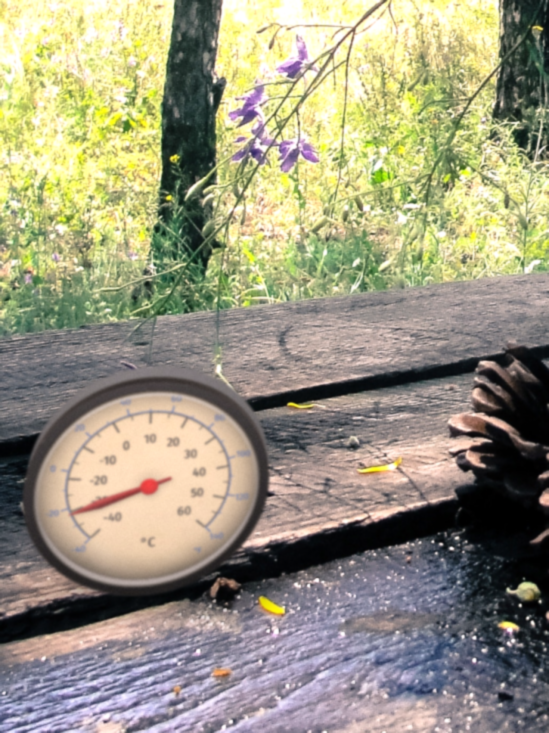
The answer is -30 °C
